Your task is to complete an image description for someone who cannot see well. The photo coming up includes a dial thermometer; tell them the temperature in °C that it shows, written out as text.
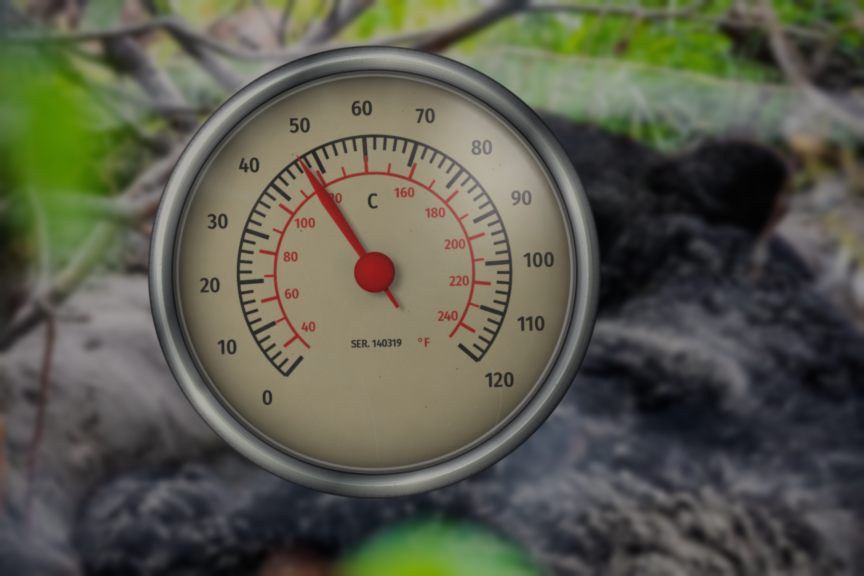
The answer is 47 °C
